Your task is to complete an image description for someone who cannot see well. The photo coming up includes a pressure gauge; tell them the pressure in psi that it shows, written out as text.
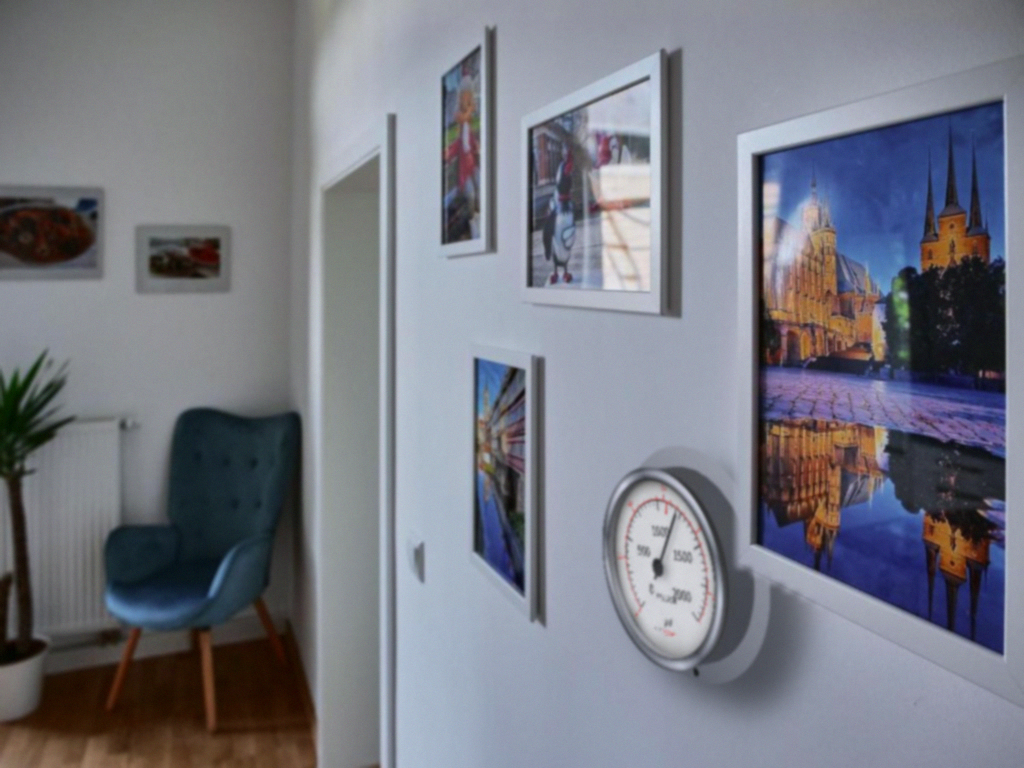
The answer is 1250 psi
